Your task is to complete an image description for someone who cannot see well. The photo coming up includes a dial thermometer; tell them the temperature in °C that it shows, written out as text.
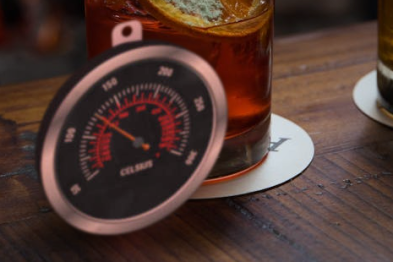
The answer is 125 °C
